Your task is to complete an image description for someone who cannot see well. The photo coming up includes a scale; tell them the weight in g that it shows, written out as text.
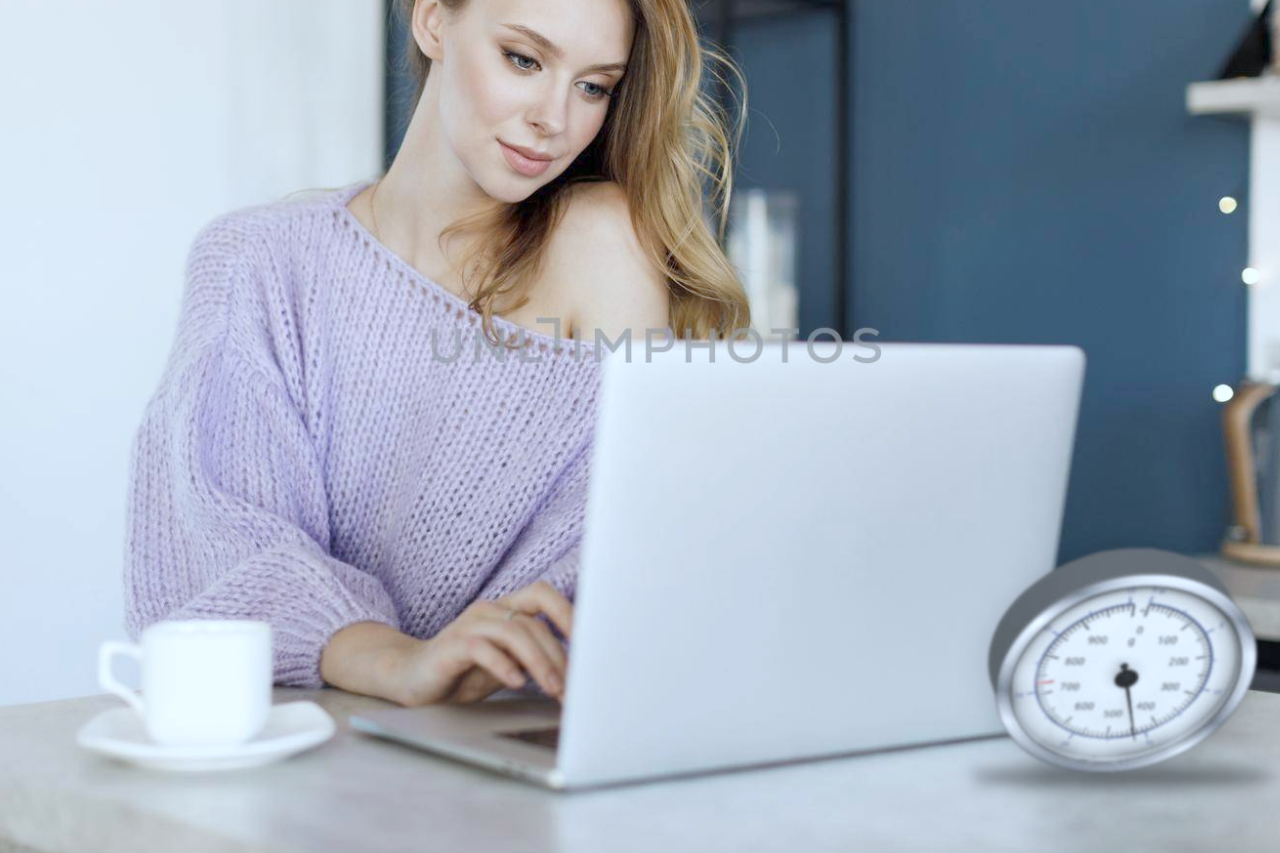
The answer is 450 g
